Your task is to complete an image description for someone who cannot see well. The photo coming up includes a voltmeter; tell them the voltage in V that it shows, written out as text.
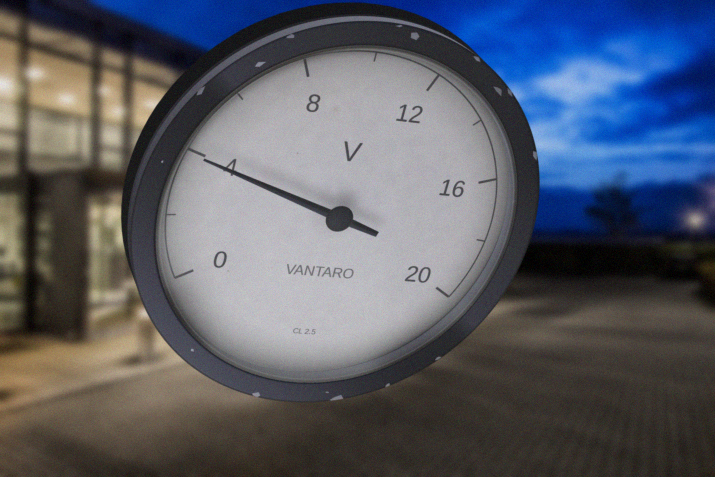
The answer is 4 V
